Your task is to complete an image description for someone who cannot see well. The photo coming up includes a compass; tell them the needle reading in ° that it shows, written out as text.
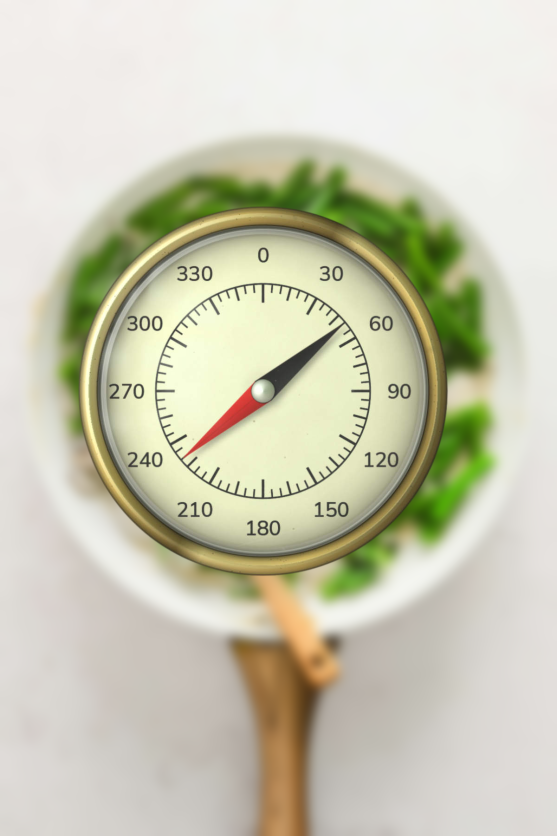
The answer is 230 °
